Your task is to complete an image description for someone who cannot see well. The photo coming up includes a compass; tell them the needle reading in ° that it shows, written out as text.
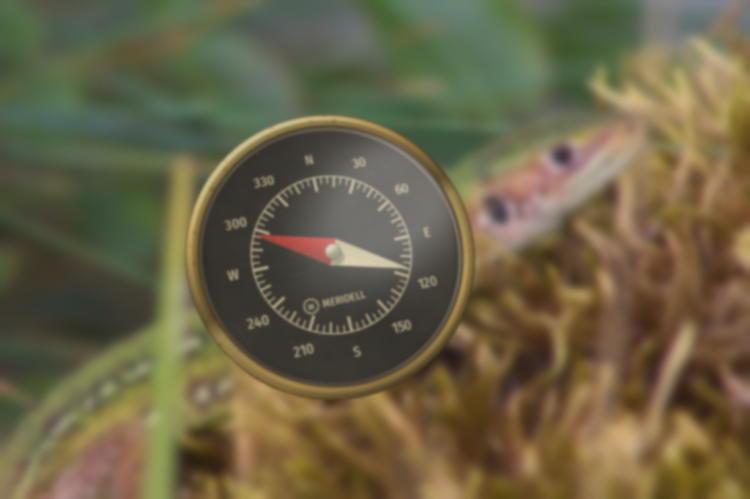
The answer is 295 °
